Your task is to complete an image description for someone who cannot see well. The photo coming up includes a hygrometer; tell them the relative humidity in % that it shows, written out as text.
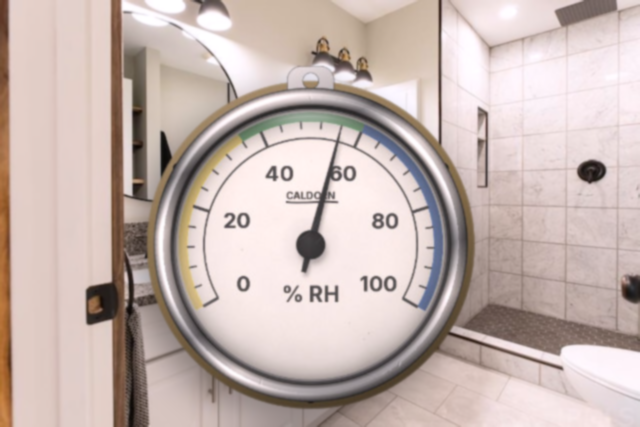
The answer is 56 %
